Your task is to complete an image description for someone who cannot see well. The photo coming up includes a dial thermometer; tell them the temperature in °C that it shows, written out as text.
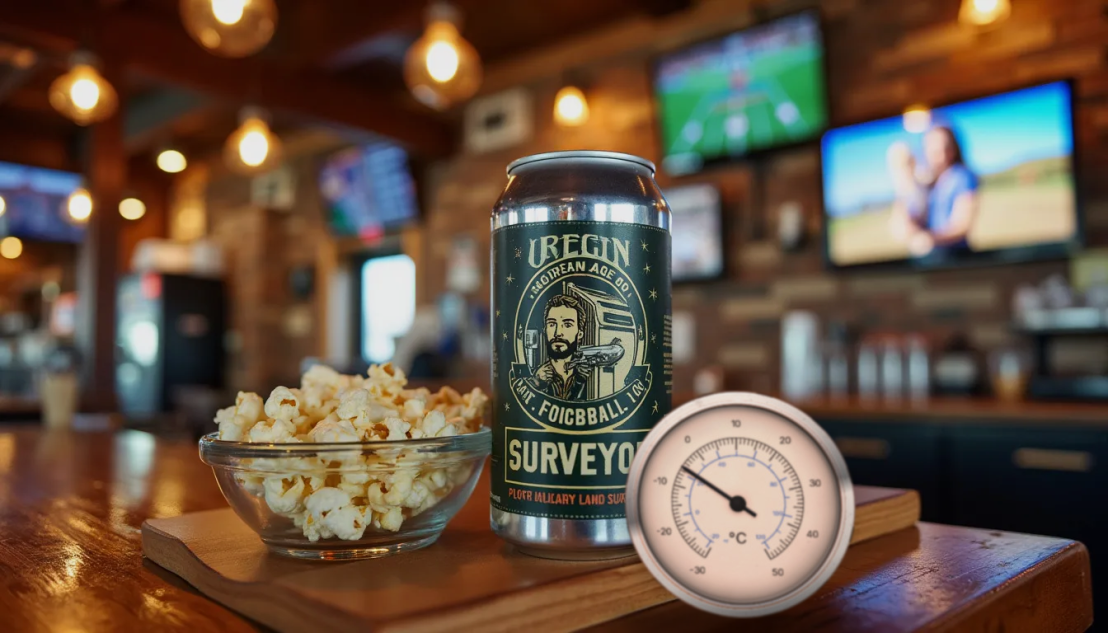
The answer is -5 °C
